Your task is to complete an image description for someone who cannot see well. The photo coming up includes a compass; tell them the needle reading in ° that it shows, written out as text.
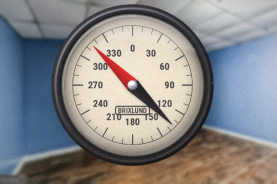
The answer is 315 °
